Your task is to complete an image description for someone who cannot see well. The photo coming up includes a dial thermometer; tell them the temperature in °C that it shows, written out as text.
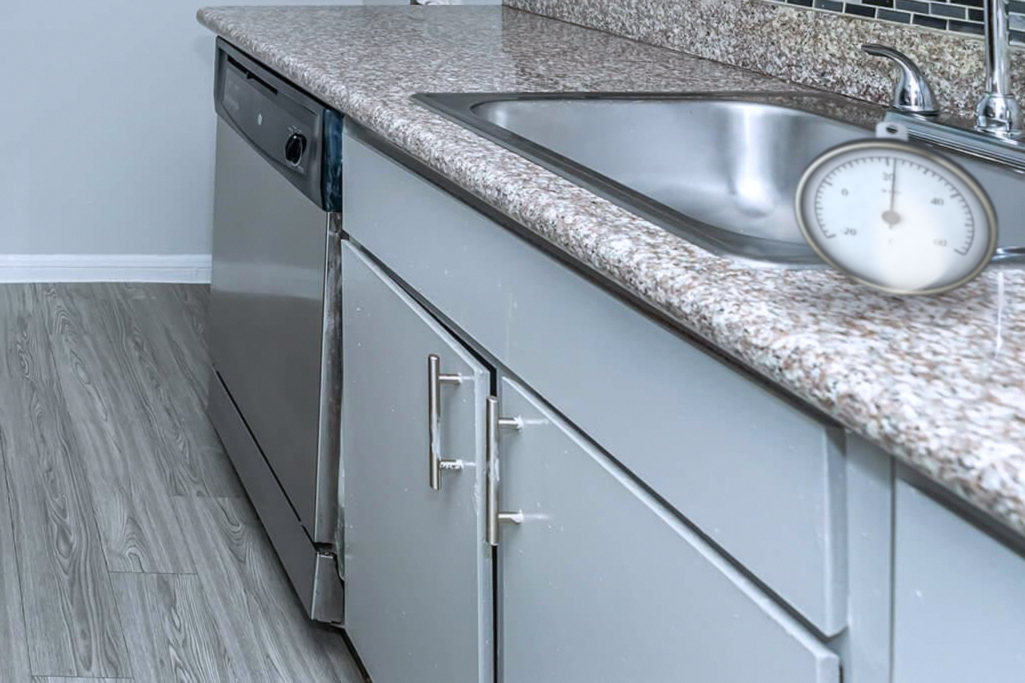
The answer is 22 °C
